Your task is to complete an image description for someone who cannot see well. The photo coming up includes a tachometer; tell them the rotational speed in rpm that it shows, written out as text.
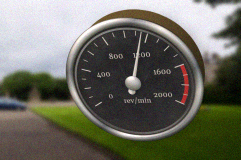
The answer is 1150 rpm
